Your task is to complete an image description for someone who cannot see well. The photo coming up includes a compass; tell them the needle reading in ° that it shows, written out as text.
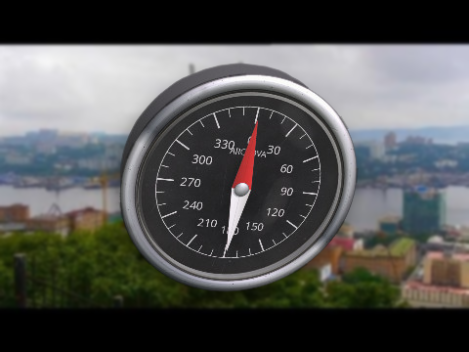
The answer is 0 °
